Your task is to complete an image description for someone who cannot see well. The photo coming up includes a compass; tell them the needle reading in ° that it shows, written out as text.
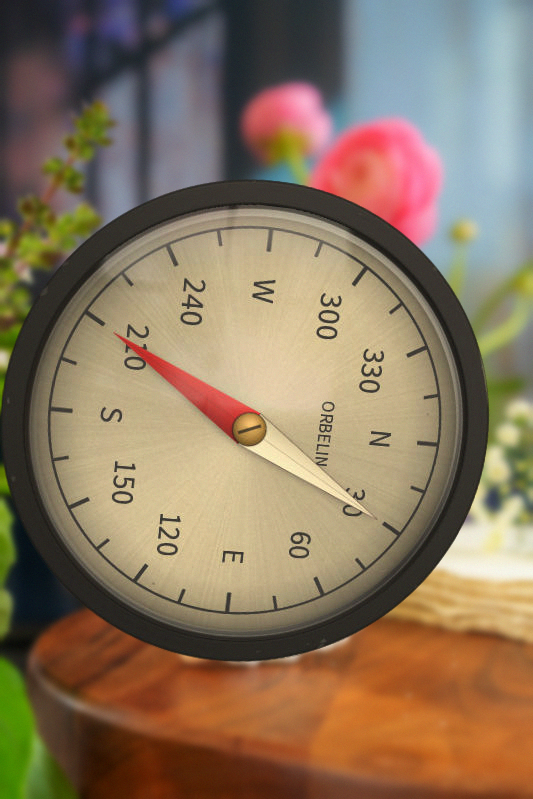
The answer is 210 °
